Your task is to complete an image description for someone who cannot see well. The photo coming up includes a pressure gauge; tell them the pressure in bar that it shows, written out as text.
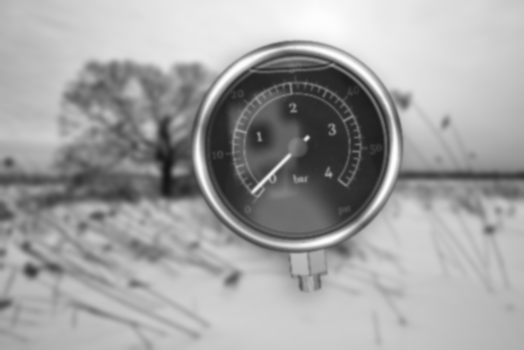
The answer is 0.1 bar
